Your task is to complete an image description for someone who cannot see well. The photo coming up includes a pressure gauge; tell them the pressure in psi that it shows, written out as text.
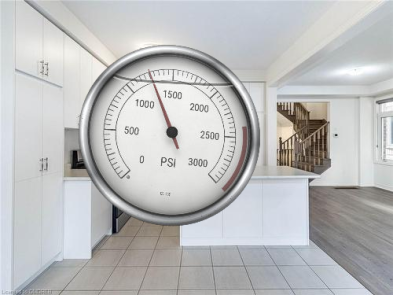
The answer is 1250 psi
